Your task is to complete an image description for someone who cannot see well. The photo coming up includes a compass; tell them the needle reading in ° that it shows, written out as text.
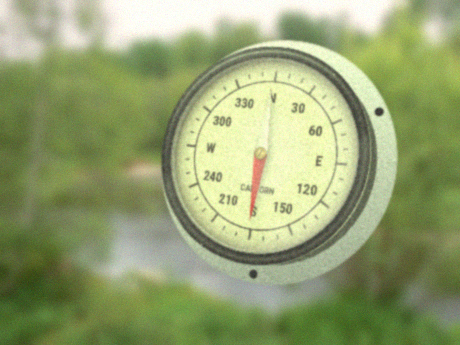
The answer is 180 °
